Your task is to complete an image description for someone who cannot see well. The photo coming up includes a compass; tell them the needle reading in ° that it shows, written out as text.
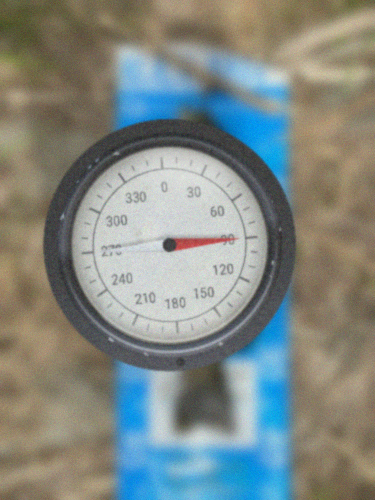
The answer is 90 °
